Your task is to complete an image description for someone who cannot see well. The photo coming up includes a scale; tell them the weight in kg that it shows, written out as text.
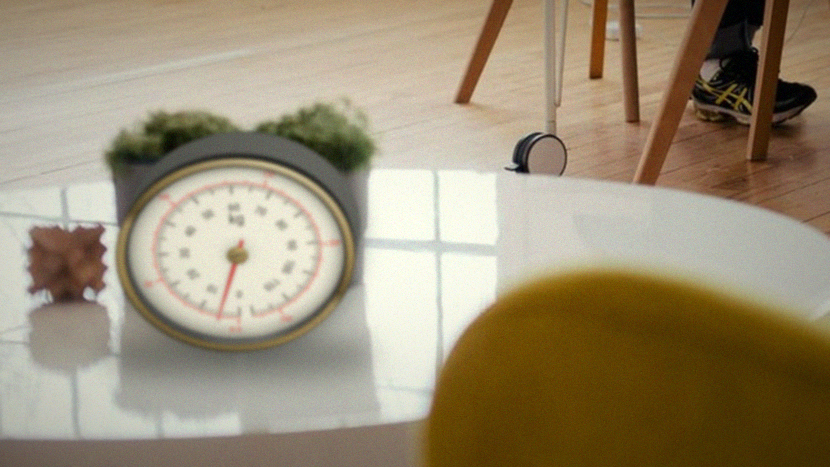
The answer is 5 kg
